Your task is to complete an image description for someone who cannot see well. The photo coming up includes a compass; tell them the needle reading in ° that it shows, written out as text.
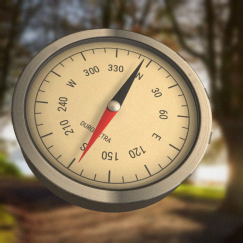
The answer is 175 °
